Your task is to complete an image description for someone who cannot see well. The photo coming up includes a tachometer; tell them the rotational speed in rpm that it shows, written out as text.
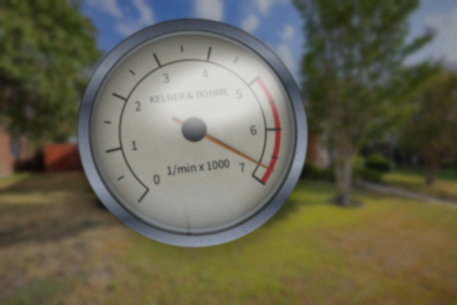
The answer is 6750 rpm
